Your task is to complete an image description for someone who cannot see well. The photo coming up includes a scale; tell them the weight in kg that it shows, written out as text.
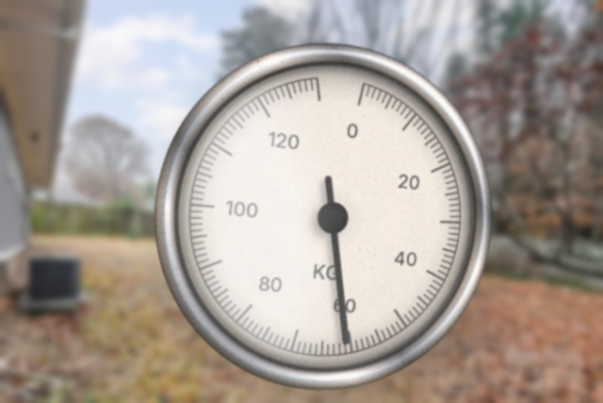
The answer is 61 kg
